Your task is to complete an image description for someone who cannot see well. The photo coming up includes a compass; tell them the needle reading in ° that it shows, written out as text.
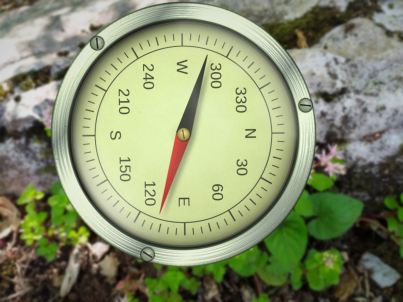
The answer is 107.5 °
